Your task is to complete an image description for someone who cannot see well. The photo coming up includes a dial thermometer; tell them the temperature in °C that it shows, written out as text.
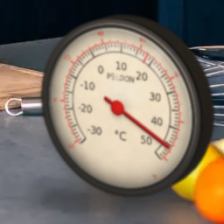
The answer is 45 °C
